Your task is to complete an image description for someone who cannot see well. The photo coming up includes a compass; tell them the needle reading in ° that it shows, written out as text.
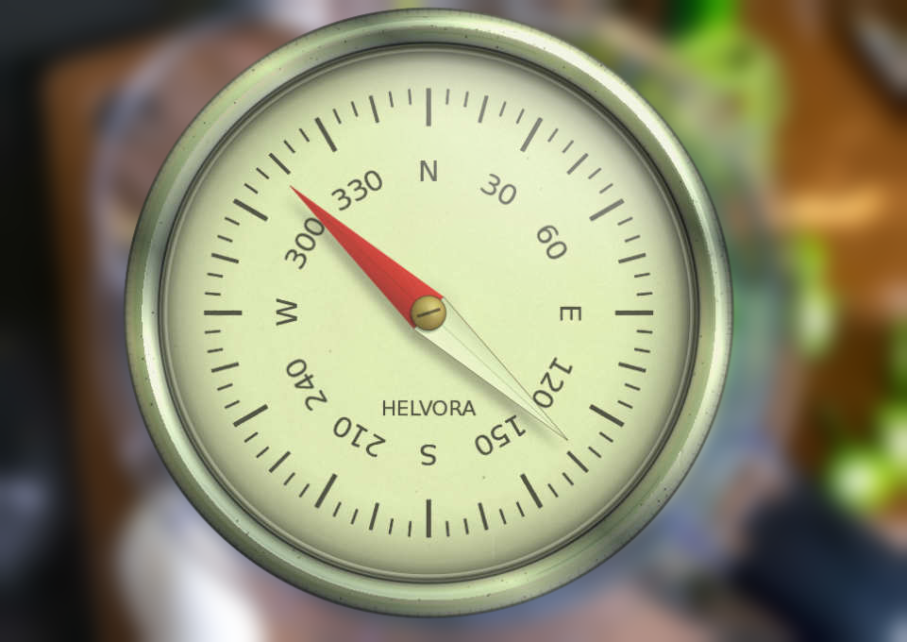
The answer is 312.5 °
